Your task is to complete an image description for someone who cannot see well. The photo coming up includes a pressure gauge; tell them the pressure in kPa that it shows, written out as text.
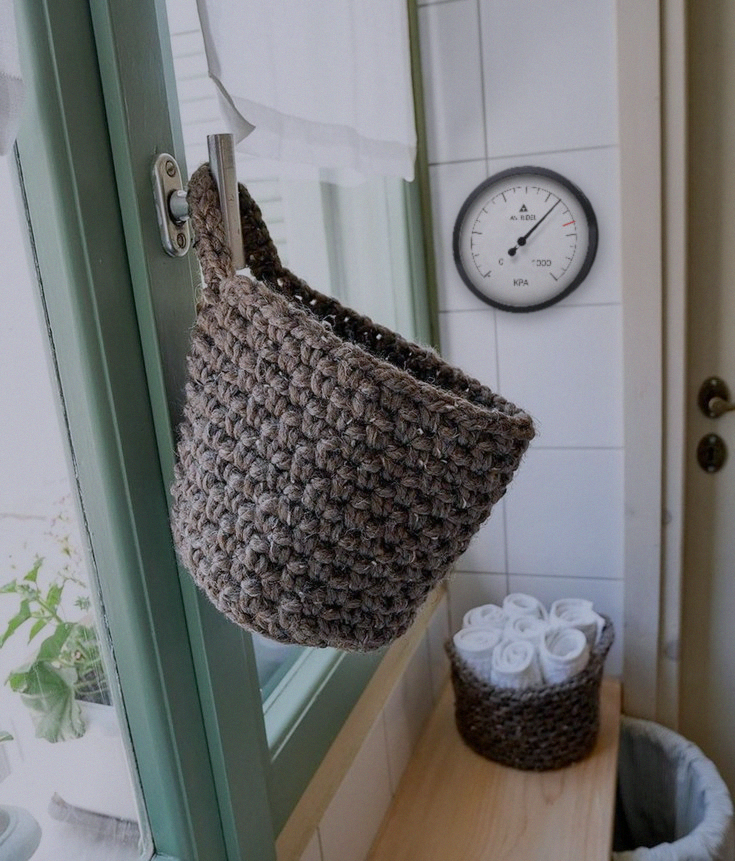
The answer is 650 kPa
